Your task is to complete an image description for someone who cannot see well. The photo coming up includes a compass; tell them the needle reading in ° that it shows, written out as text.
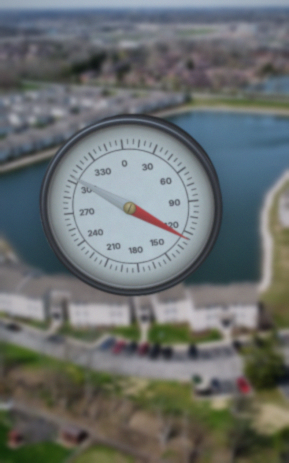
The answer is 125 °
